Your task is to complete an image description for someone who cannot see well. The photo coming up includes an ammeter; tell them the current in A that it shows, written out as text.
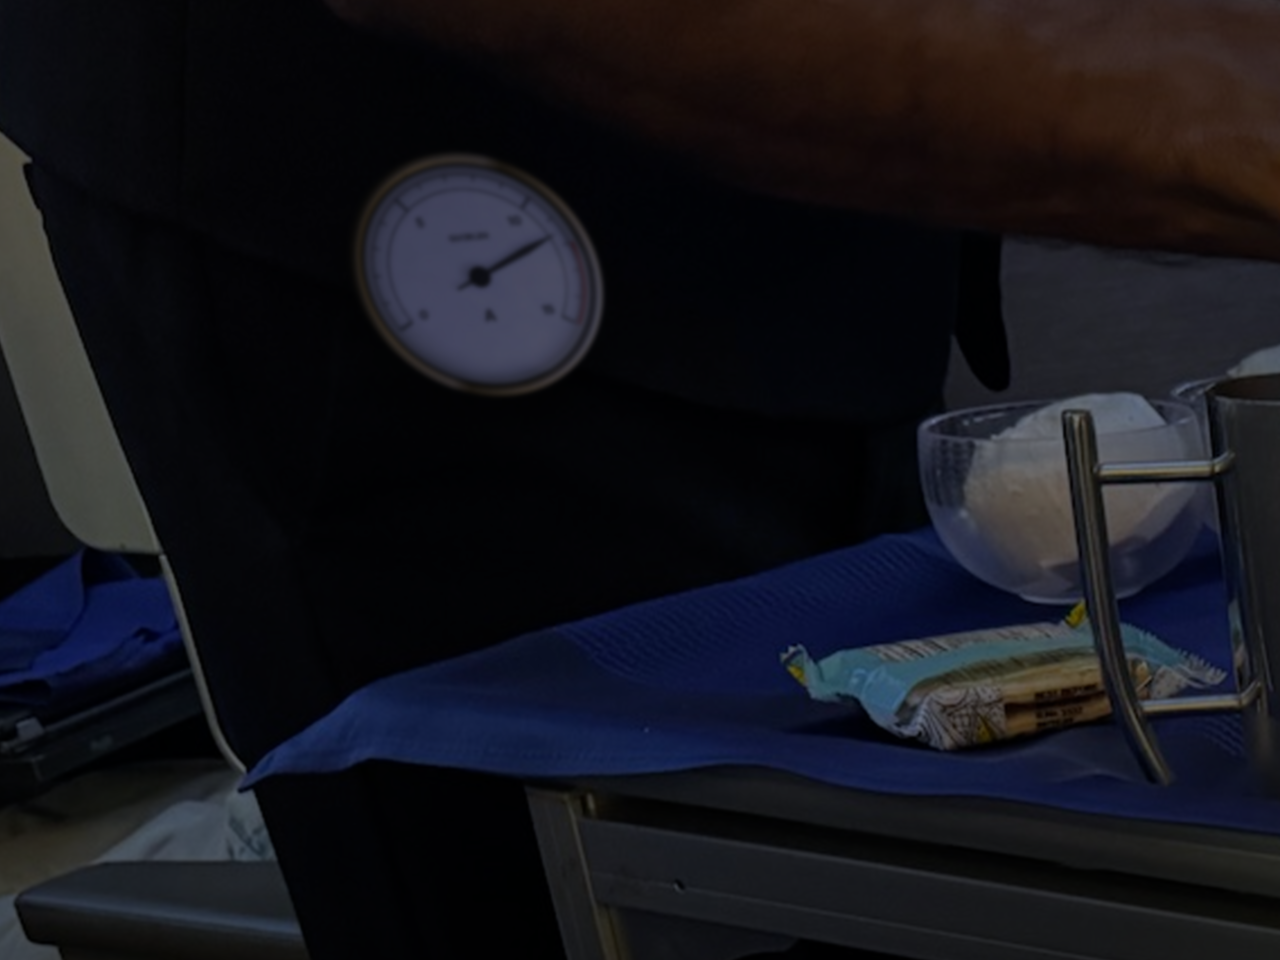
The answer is 11.5 A
